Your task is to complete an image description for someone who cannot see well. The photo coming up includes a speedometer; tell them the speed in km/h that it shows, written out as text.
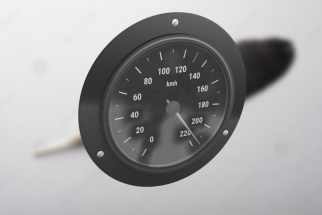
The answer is 215 km/h
